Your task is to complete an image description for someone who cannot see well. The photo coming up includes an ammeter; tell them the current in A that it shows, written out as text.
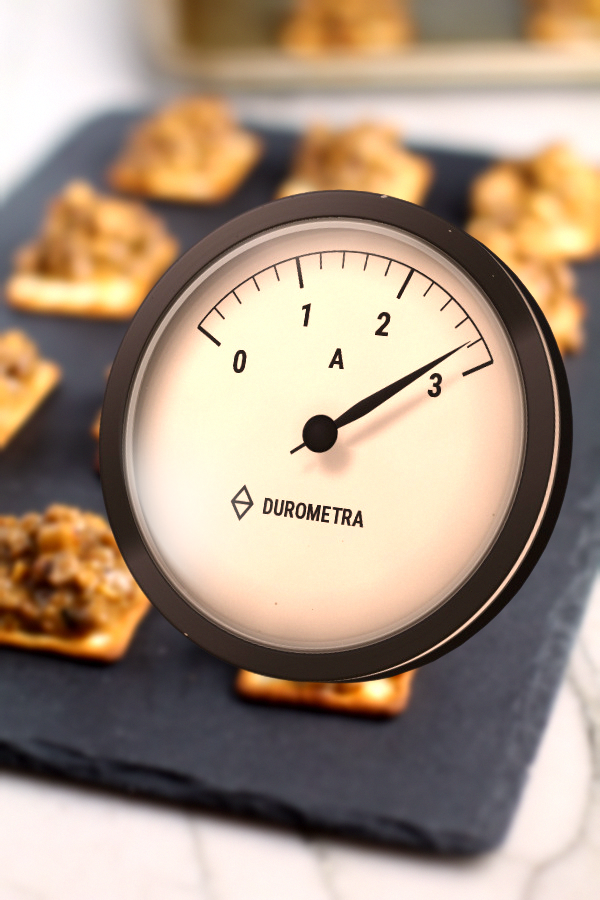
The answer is 2.8 A
